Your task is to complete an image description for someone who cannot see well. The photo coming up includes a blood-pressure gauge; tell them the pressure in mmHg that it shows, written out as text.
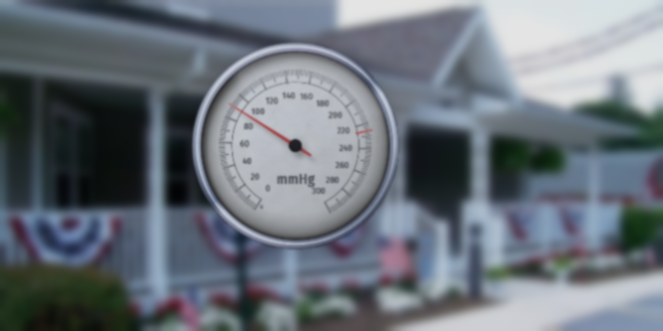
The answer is 90 mmHg
